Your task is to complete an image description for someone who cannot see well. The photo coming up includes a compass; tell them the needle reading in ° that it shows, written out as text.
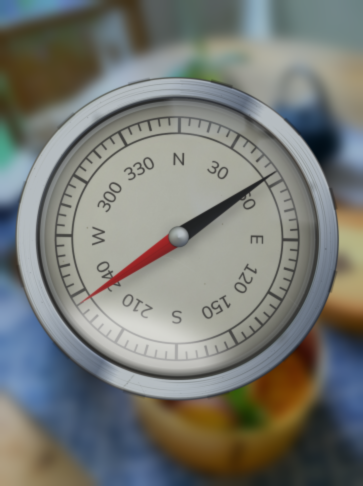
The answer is 235 °
